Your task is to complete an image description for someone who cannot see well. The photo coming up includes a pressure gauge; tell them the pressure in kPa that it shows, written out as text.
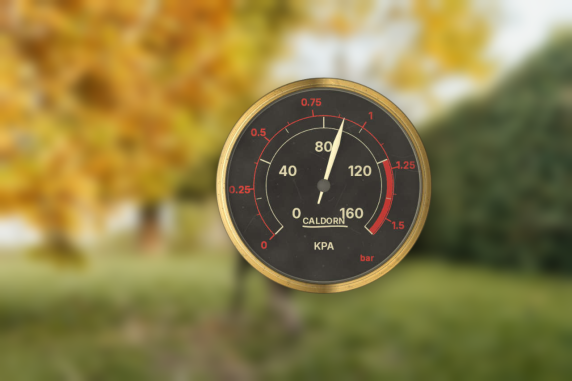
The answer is 90 kPa
